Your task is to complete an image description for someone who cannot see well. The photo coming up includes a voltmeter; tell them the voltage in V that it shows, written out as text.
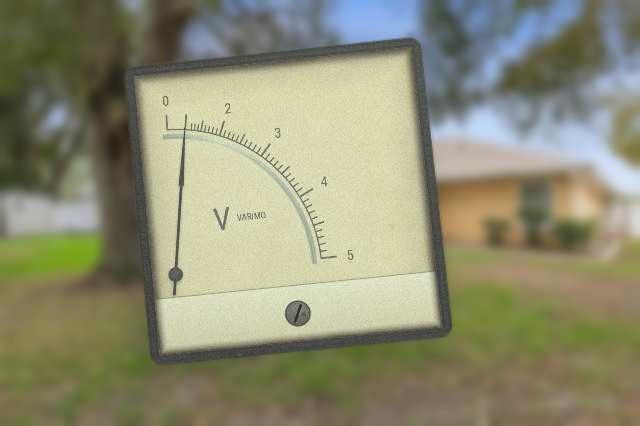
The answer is 1 V
